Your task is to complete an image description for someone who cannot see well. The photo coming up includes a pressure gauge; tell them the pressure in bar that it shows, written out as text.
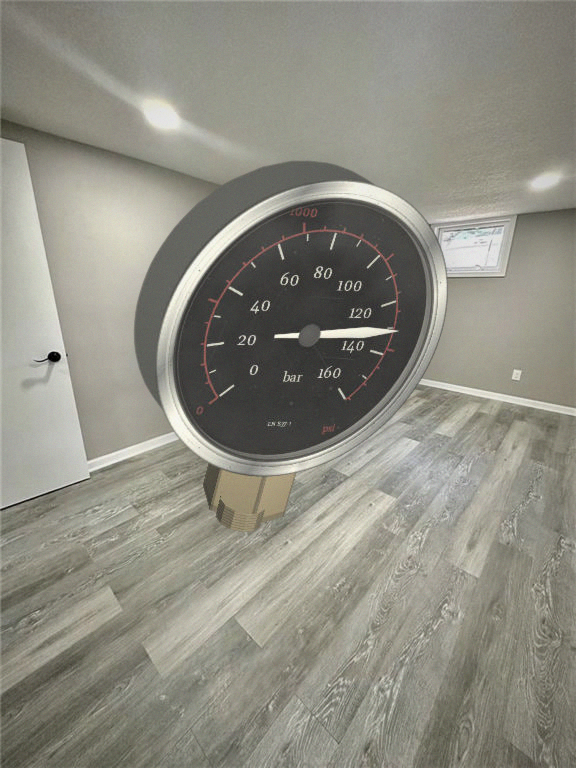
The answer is 130 bar
